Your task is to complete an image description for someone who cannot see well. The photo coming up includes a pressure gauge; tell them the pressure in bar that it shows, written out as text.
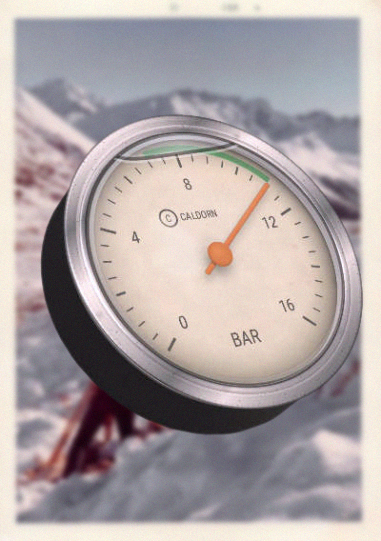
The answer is 11 bar
